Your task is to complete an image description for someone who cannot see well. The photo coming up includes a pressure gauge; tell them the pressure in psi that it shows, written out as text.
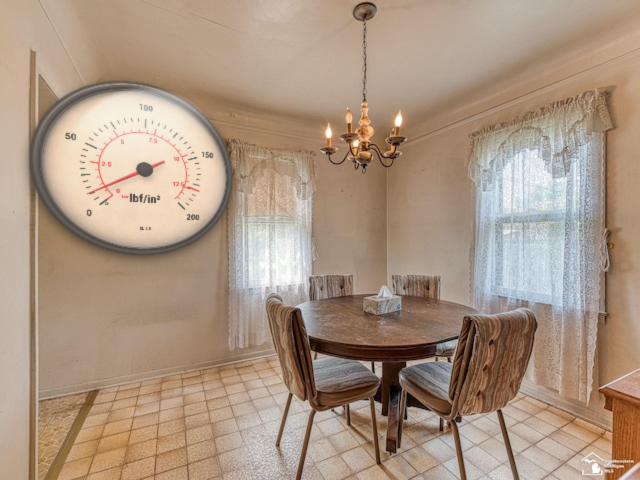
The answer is 10 psi
